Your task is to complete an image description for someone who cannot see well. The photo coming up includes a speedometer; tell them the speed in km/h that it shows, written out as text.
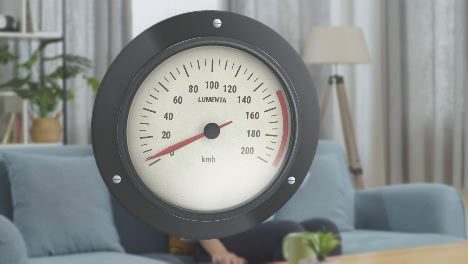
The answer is 5 km/h
